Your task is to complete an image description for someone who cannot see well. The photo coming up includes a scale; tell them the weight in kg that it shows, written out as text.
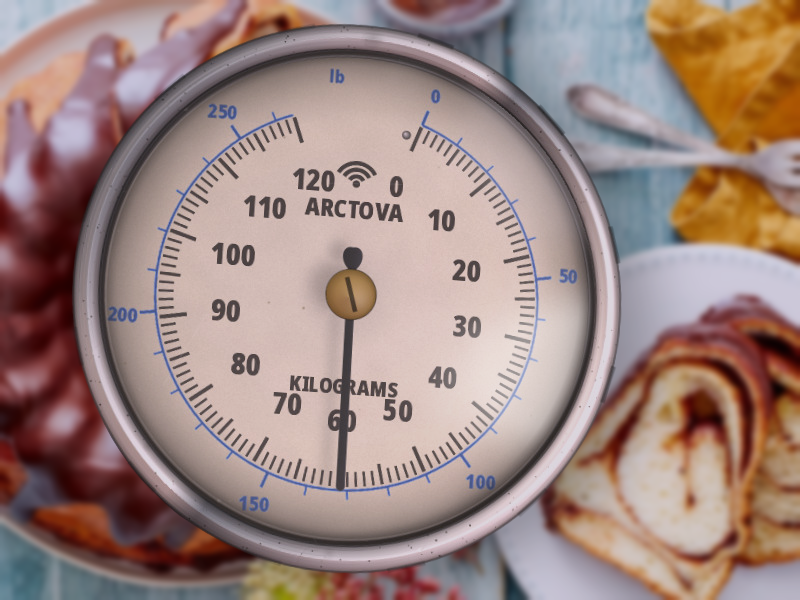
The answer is 60 kg
